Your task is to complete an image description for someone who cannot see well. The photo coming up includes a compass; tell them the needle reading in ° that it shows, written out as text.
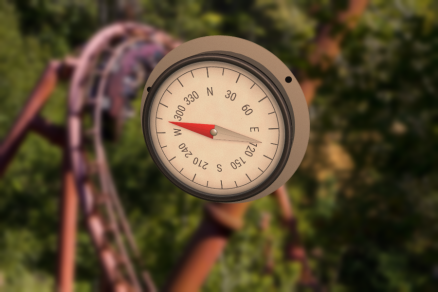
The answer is 285 °
